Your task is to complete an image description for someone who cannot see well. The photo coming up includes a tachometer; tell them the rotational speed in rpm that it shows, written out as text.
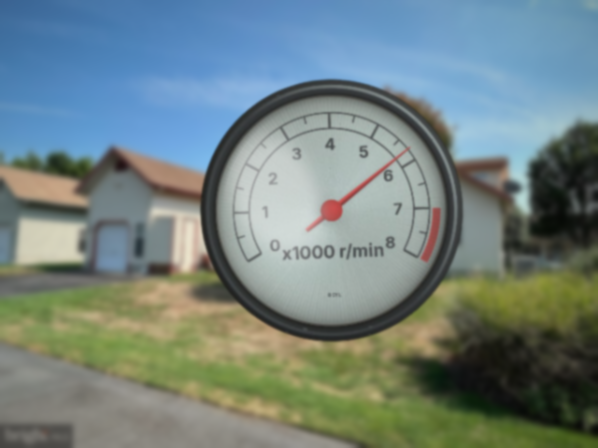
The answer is 5750 rpm
